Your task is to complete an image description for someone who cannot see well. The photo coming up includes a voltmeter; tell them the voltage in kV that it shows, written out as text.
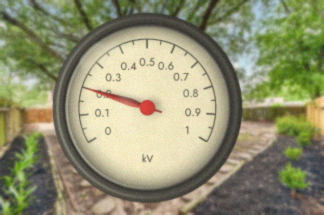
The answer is 0.2 kV
